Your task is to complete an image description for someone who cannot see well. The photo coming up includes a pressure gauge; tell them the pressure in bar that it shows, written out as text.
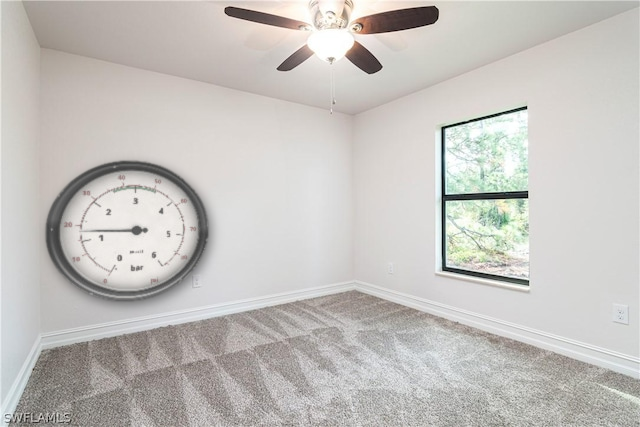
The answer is 1.25 bar
